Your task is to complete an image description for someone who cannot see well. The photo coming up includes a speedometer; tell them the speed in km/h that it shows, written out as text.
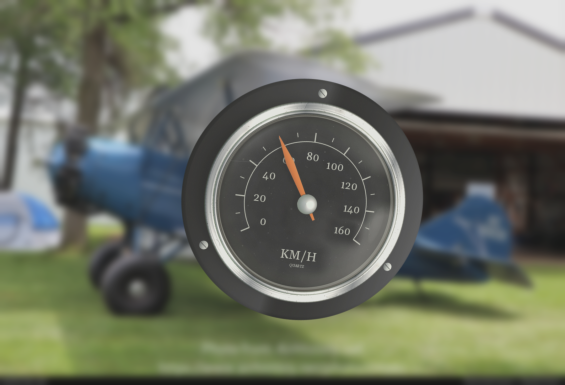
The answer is 60 km/h
